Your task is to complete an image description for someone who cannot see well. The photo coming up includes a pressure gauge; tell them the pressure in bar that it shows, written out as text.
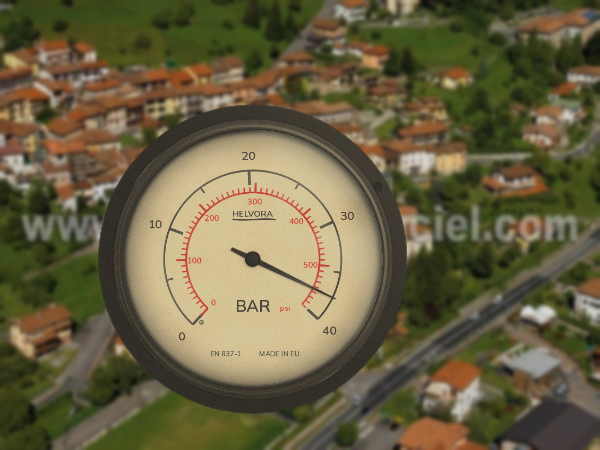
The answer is 37.5 bar
